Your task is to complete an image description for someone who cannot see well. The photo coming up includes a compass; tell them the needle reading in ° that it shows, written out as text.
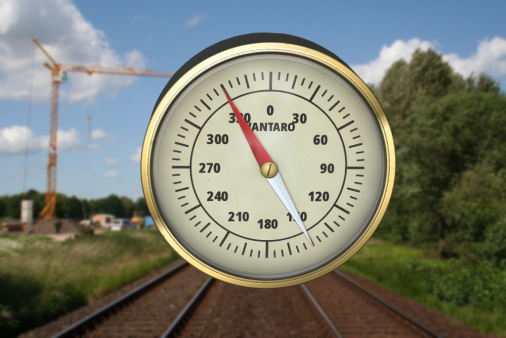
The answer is 330 °
